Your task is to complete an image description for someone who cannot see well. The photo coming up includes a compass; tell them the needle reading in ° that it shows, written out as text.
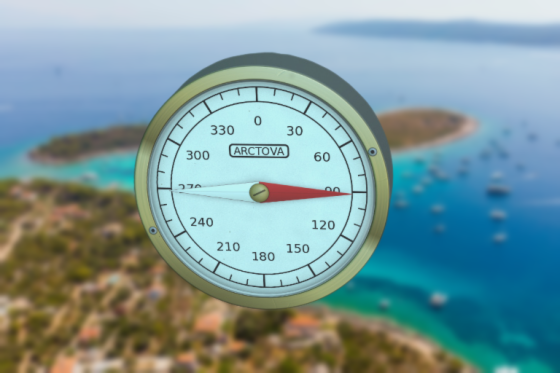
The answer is 90 °
